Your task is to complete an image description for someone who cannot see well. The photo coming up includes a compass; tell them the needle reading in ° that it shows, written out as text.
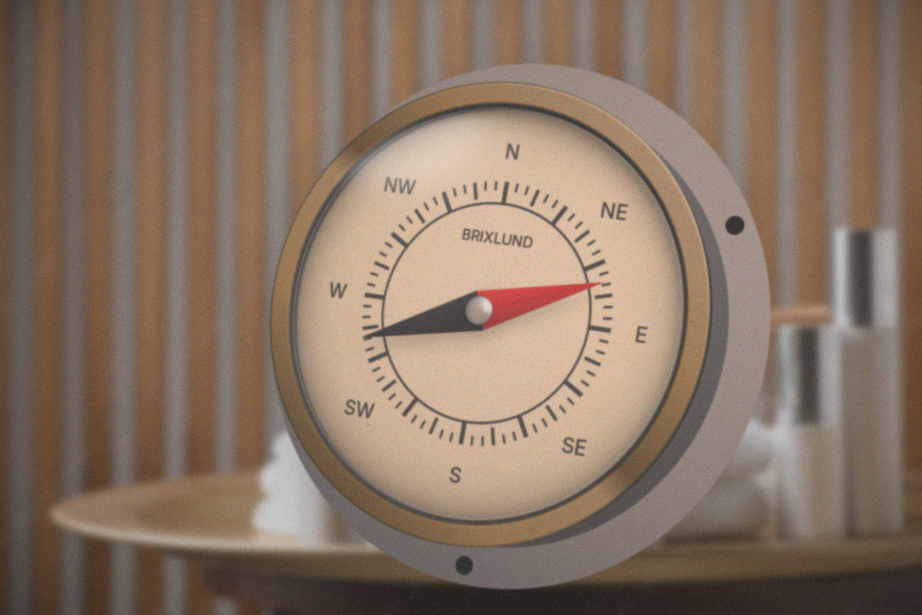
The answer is 70 °
